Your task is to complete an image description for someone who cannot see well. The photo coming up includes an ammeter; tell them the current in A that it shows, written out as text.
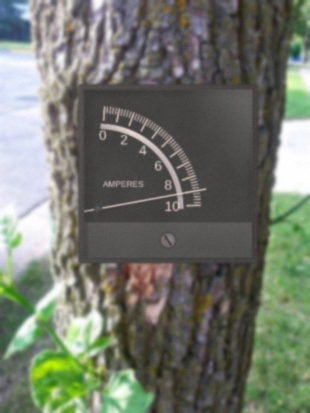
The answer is 9 A
